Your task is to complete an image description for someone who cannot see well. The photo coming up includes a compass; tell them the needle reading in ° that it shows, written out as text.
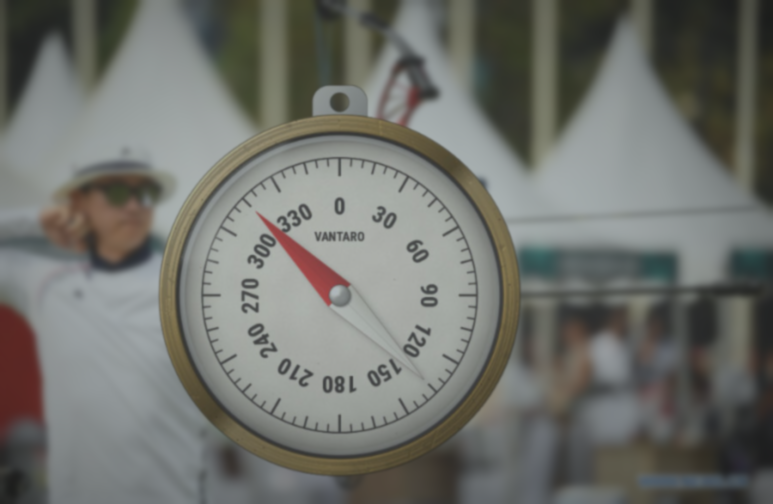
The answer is 315 °
